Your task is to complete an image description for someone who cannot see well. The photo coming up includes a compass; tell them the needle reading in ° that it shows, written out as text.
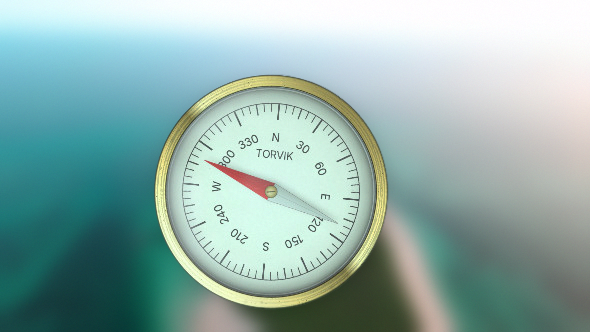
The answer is 290 °
